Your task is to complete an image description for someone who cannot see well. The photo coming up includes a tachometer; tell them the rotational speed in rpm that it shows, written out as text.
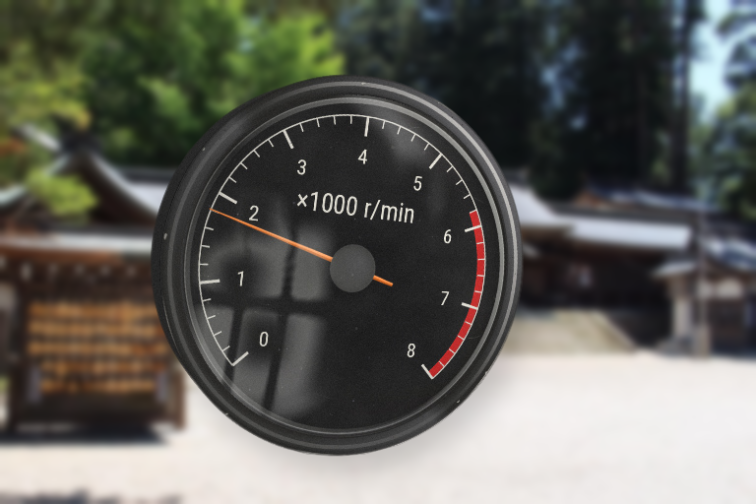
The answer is 1800 rpm
